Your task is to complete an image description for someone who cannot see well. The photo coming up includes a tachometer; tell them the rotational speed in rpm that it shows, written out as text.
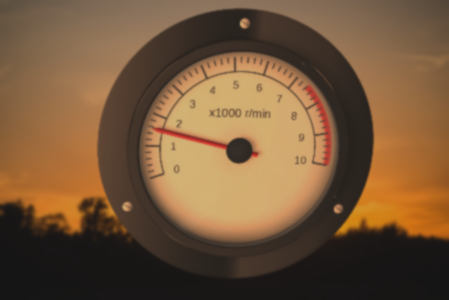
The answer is 1600 rpm
